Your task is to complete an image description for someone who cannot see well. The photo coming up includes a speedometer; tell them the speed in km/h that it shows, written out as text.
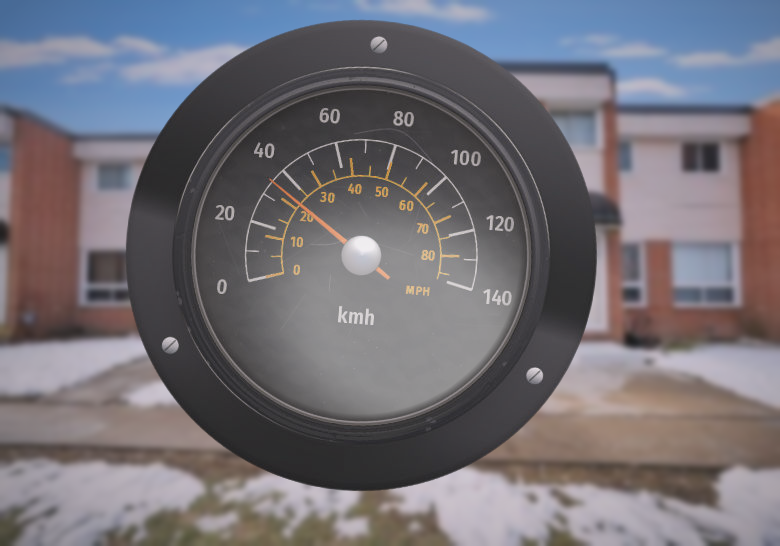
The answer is 35 km/h
